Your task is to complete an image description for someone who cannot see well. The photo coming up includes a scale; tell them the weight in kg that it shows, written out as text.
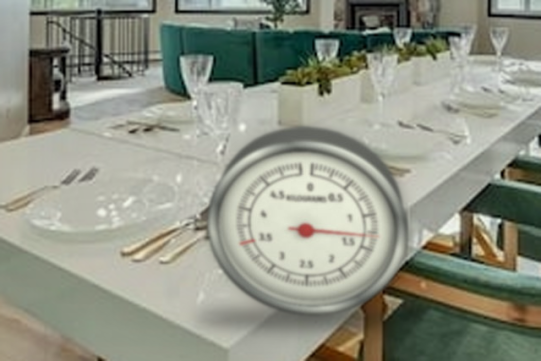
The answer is 1.25 kg
